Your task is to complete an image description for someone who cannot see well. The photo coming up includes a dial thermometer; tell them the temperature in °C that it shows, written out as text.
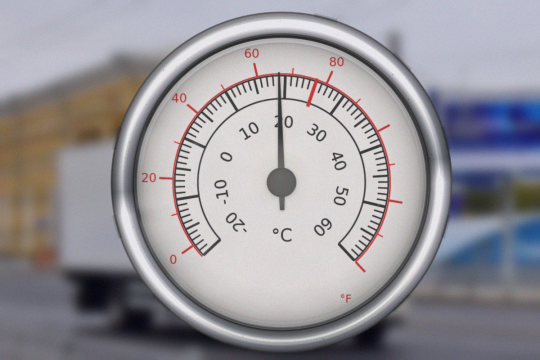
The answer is 19 °C
